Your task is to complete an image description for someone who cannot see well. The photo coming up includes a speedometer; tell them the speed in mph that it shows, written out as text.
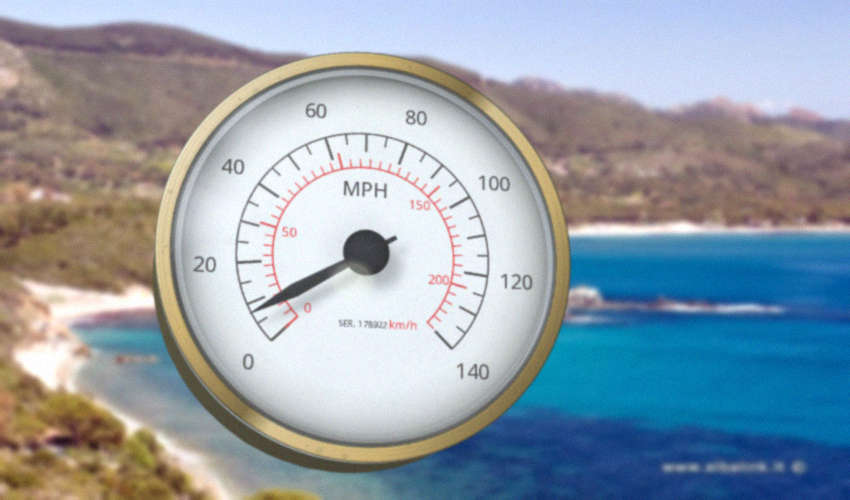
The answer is 7.5 mph
